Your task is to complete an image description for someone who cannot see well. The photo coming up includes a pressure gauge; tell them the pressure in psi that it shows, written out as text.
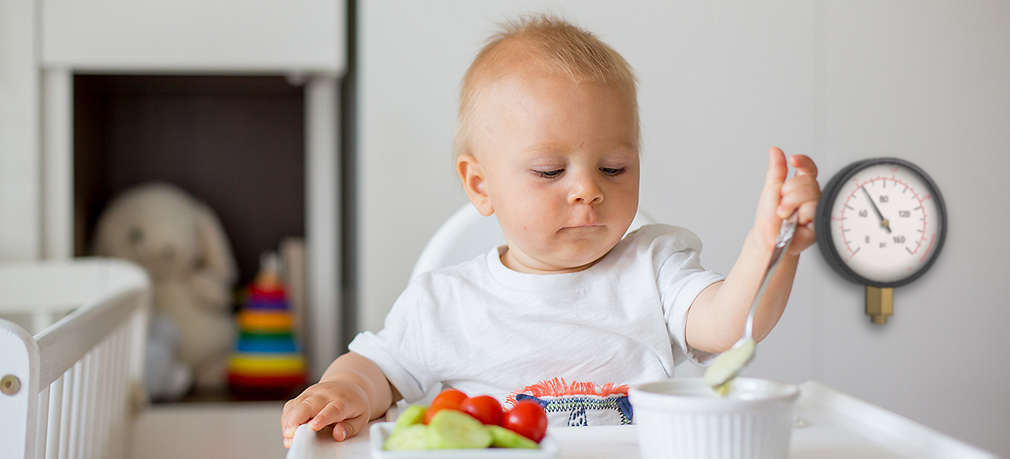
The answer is 60 psi
